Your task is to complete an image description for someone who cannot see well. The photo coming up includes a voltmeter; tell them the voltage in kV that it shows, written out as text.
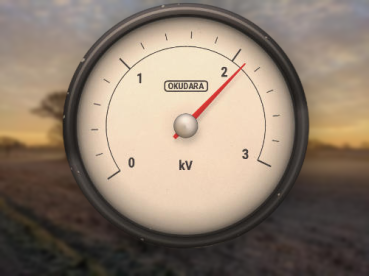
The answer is 2.1 kV
